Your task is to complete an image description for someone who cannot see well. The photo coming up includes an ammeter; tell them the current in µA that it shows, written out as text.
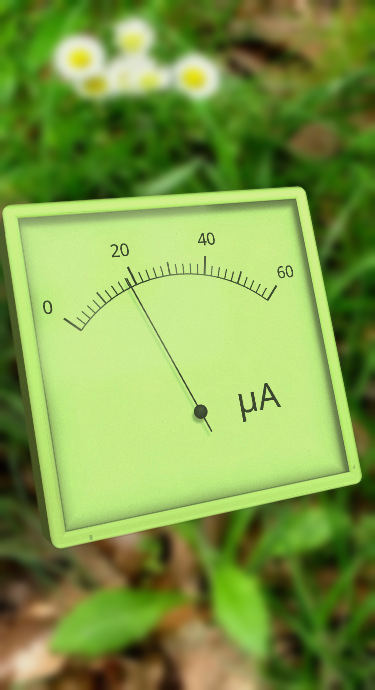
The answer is 18 µA
